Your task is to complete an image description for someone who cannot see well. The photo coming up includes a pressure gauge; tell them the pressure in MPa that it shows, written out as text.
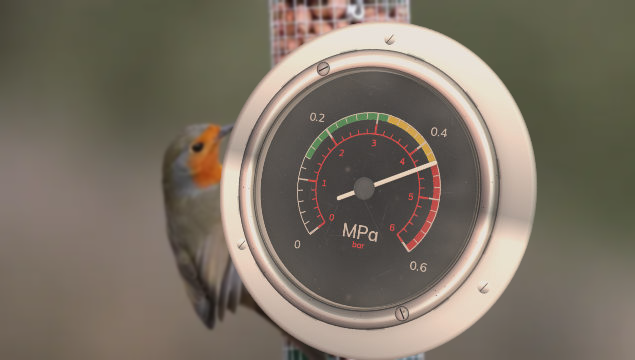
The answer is 0.44 MPa
